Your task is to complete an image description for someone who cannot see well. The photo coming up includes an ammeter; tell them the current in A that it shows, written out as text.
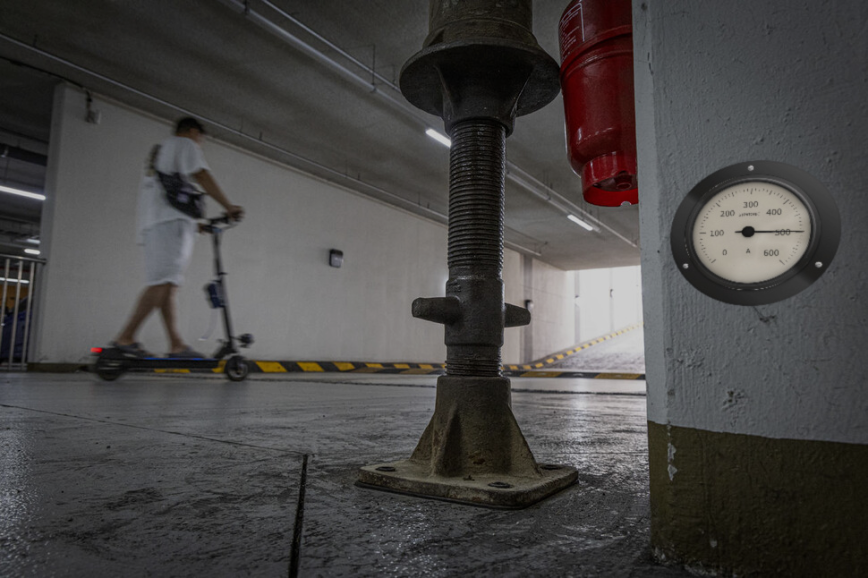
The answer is 500 A
